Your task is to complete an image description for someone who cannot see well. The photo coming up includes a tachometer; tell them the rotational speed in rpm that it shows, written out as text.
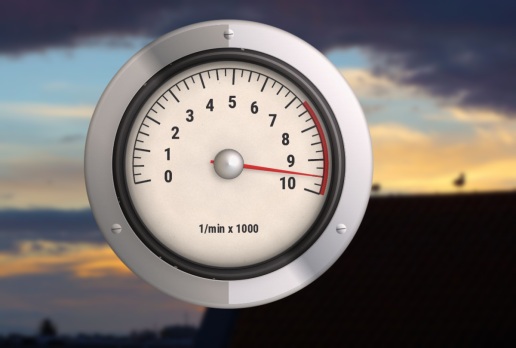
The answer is 9500 rpm
